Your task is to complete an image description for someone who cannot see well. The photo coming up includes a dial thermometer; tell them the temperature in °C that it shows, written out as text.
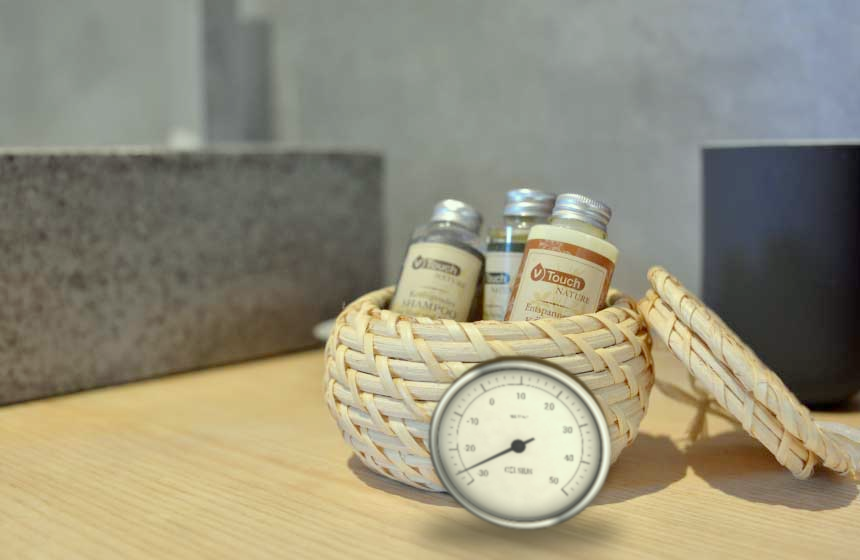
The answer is -26 °C
